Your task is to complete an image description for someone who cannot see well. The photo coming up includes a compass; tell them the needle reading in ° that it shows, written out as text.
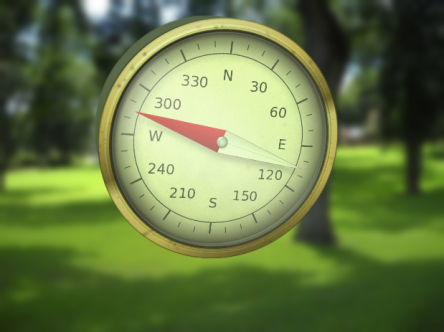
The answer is 285 °
